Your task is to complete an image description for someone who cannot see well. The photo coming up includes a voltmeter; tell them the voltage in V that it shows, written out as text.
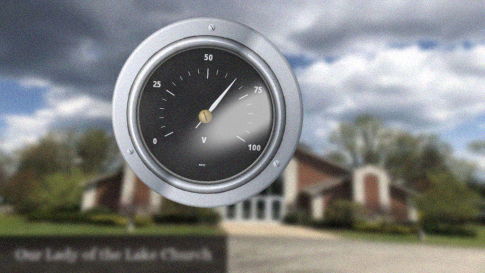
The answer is 65 V
